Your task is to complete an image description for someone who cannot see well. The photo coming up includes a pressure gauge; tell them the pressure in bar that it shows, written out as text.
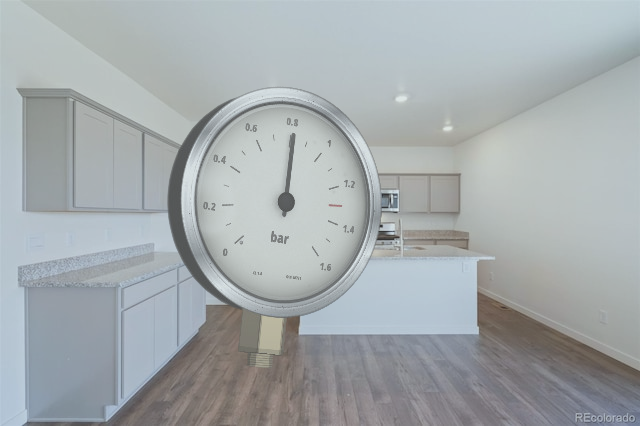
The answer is 0.8 bar
